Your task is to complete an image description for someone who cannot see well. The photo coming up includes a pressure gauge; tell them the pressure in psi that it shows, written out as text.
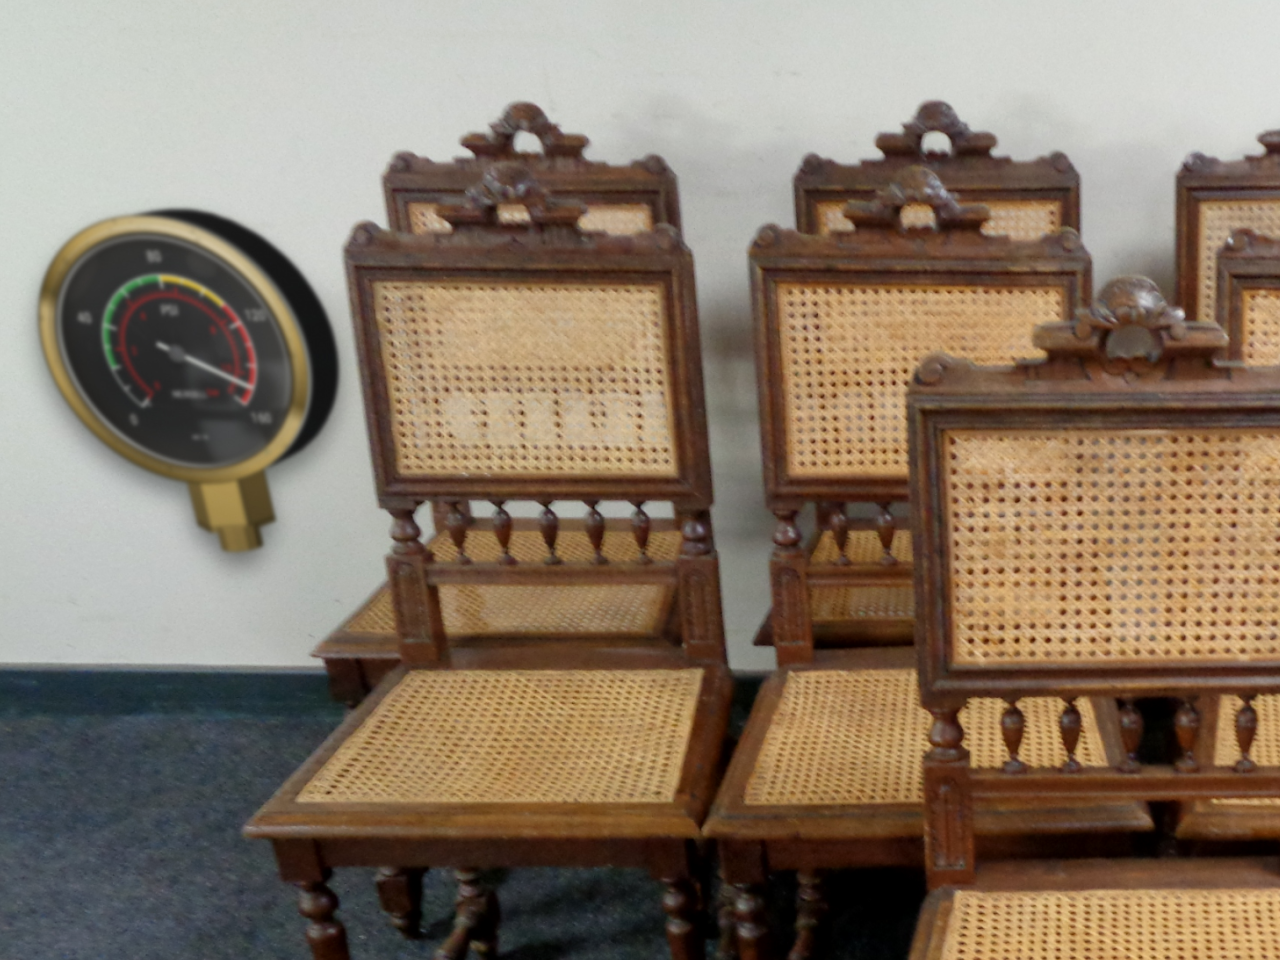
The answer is 150 psi
